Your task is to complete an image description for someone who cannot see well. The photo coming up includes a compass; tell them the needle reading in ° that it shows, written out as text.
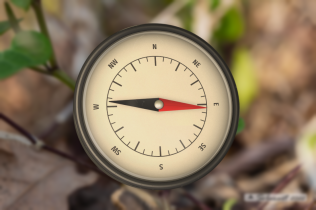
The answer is 95 °
